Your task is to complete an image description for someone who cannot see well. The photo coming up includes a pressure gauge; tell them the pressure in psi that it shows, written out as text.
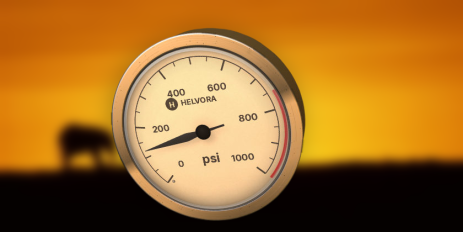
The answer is 125 psi
